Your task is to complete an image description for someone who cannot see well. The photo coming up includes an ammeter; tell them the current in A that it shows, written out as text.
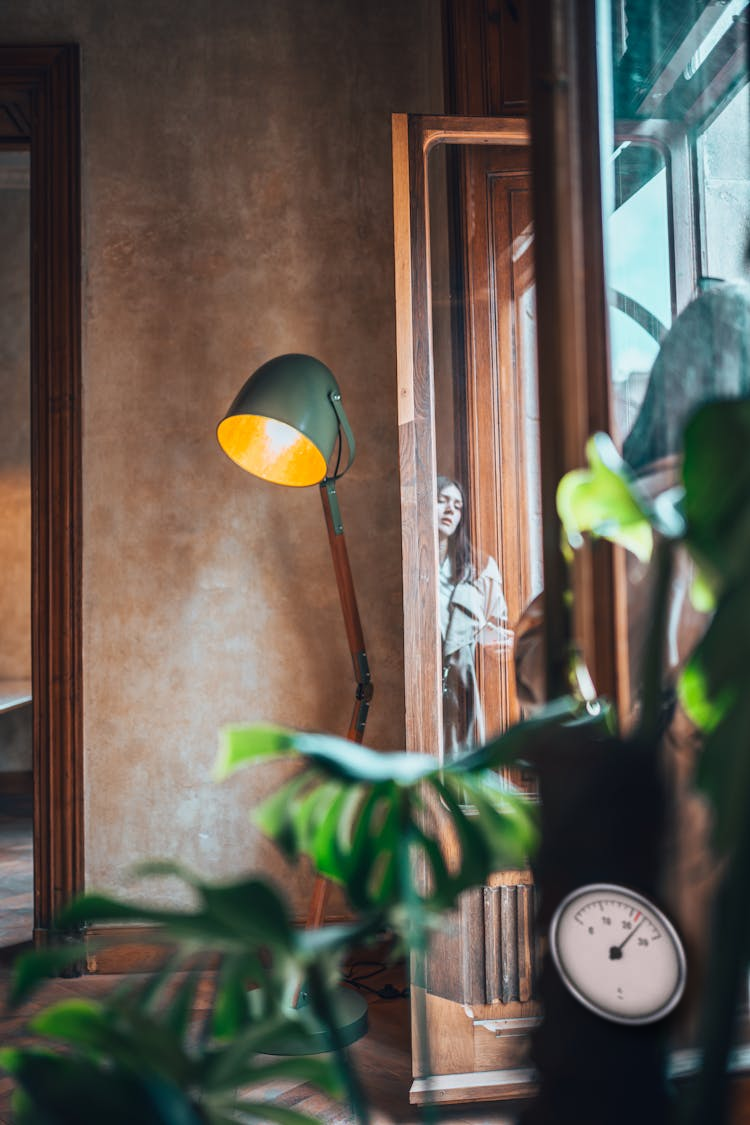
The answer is 24 A
